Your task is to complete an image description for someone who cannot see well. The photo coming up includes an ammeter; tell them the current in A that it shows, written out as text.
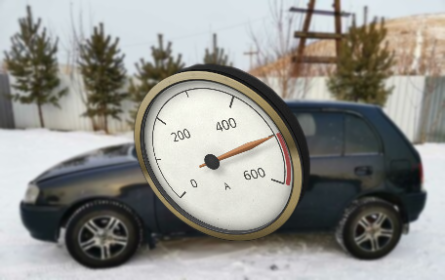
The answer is 500 A
